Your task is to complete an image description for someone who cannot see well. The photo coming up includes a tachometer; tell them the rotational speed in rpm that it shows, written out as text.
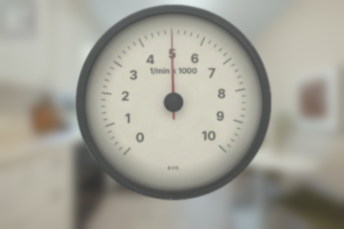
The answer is 5000 rpm
